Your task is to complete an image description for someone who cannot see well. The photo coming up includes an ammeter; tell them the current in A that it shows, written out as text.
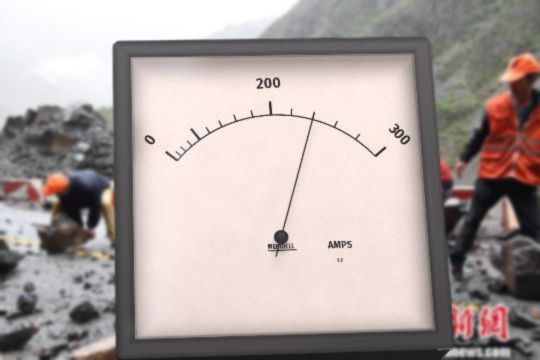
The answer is 240 A
